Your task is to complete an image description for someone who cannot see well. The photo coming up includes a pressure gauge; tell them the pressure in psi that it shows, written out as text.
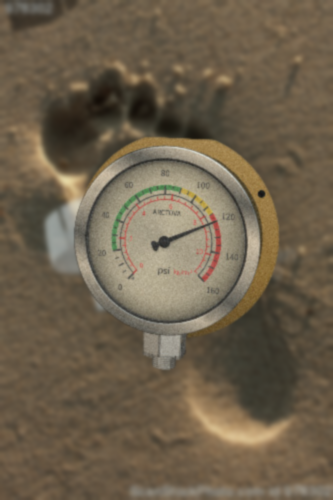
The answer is 120 psi
